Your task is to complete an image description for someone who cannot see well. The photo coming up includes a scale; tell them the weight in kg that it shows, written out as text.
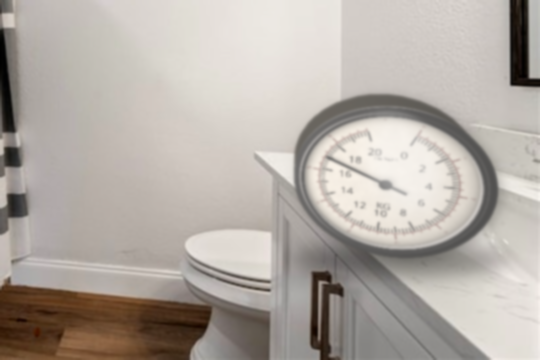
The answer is 17 kg
